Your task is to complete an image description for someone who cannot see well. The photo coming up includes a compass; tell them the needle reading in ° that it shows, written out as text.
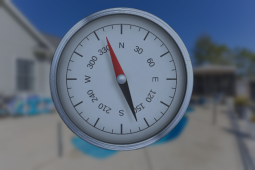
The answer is 340 °
